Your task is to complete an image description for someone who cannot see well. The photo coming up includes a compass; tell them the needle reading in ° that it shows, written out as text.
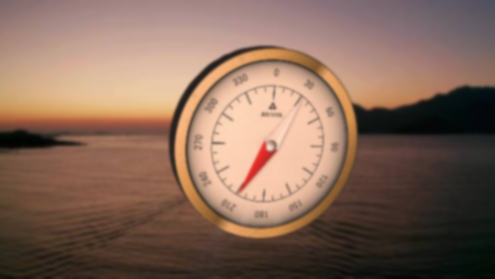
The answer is 210 °
